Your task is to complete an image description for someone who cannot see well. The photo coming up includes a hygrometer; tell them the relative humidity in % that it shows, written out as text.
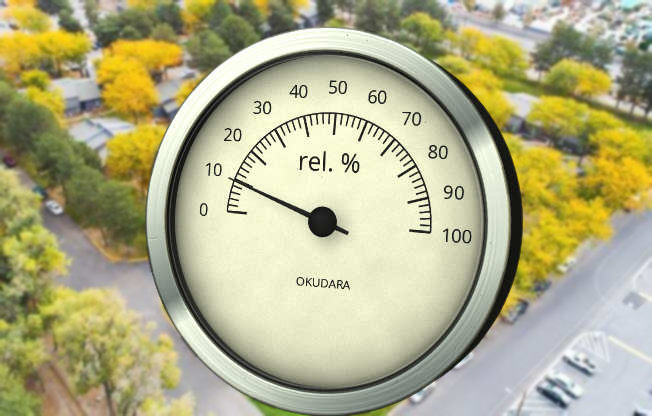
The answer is 10 %
